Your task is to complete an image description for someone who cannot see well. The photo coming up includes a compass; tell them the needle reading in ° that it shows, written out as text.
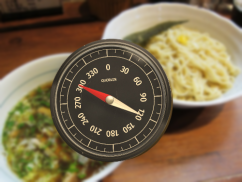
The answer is 300 °
